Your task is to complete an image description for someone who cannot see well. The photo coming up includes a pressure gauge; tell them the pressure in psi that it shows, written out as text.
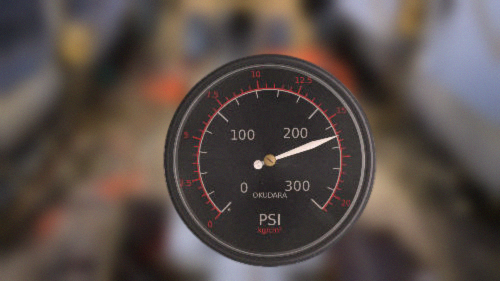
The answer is 230 psi
